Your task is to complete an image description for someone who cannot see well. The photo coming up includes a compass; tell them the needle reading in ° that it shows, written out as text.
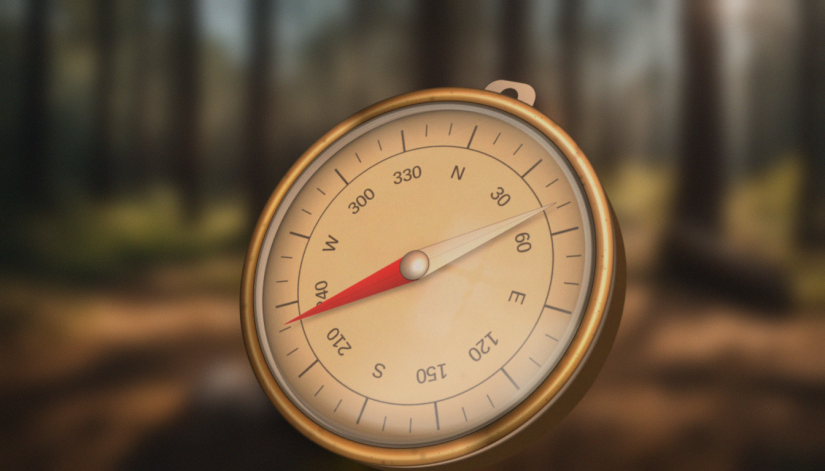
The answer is 230 °
